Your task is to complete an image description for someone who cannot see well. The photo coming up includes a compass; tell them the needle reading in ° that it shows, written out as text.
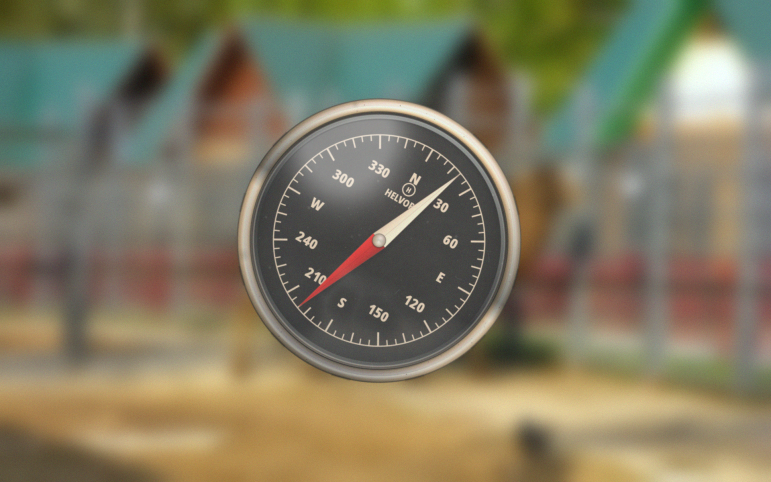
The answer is 200 °
